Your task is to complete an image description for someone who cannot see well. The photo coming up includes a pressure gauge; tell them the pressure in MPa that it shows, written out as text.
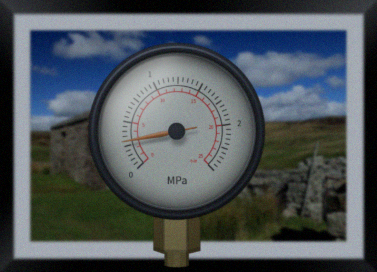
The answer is 0.3 MPa
